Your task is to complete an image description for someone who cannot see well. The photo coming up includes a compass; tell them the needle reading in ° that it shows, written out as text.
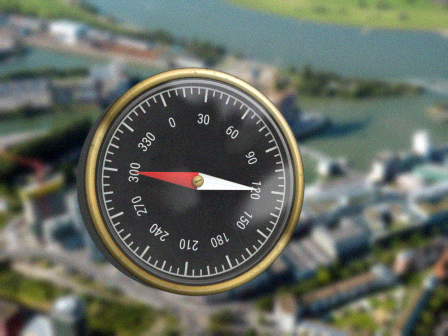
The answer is 300 °
